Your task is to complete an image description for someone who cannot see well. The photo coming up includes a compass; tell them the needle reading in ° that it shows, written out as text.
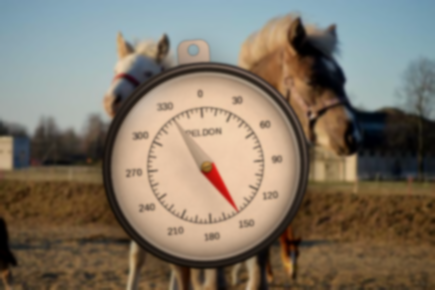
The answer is 150 °
